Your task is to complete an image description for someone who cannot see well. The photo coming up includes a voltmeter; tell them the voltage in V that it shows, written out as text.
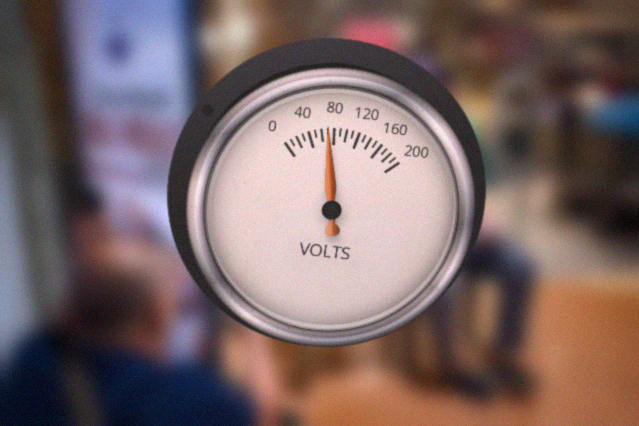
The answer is 70 V
